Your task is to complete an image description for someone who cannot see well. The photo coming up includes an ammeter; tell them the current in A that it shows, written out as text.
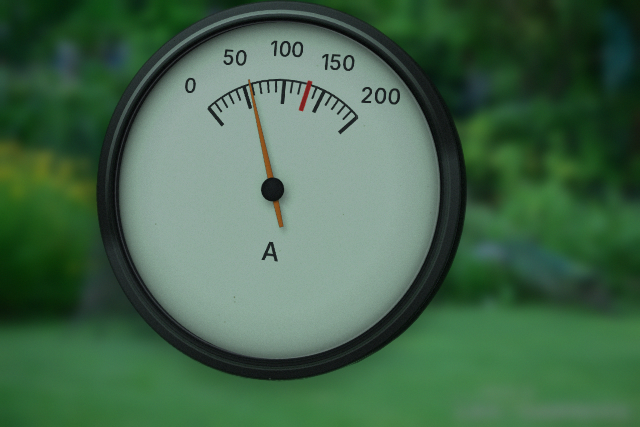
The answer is 60 A
